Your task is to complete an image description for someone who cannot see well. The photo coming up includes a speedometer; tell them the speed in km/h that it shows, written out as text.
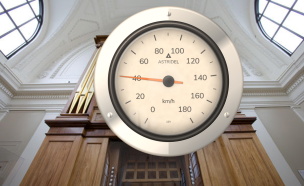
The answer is 40 km/h
